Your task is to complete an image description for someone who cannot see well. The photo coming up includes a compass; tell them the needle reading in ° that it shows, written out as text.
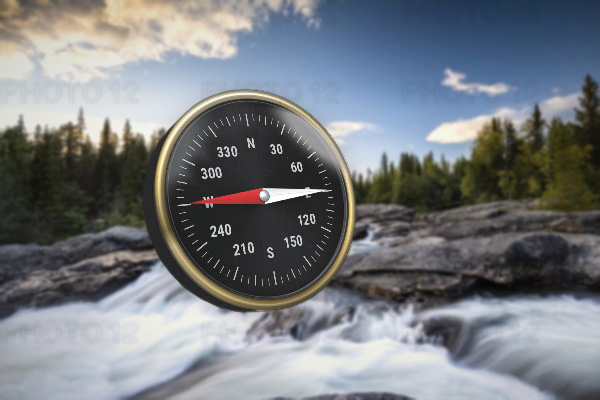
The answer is 270 °
